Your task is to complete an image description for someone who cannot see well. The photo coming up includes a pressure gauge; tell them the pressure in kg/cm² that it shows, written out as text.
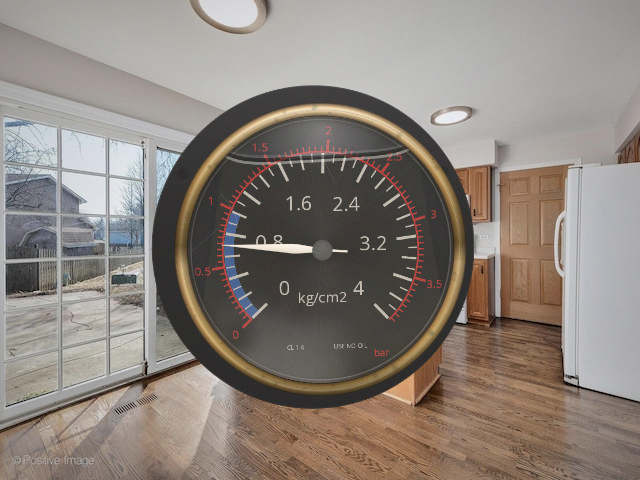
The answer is 0.7 kg/cm²
